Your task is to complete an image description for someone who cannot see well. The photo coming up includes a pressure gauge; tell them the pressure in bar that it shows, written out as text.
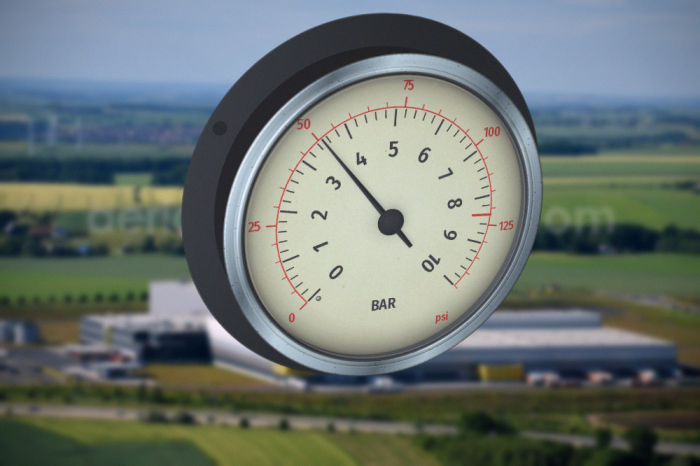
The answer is 3.5 bar
